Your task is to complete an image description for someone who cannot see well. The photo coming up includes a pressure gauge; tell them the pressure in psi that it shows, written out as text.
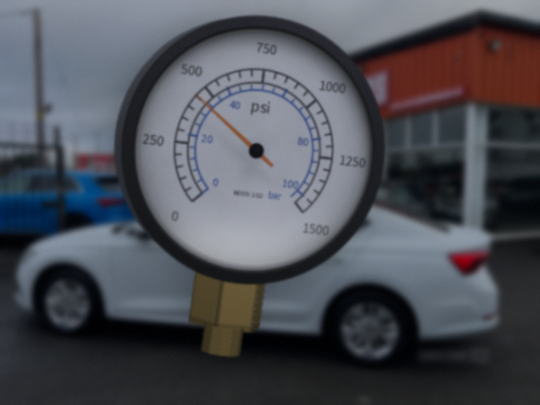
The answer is 450 psi
